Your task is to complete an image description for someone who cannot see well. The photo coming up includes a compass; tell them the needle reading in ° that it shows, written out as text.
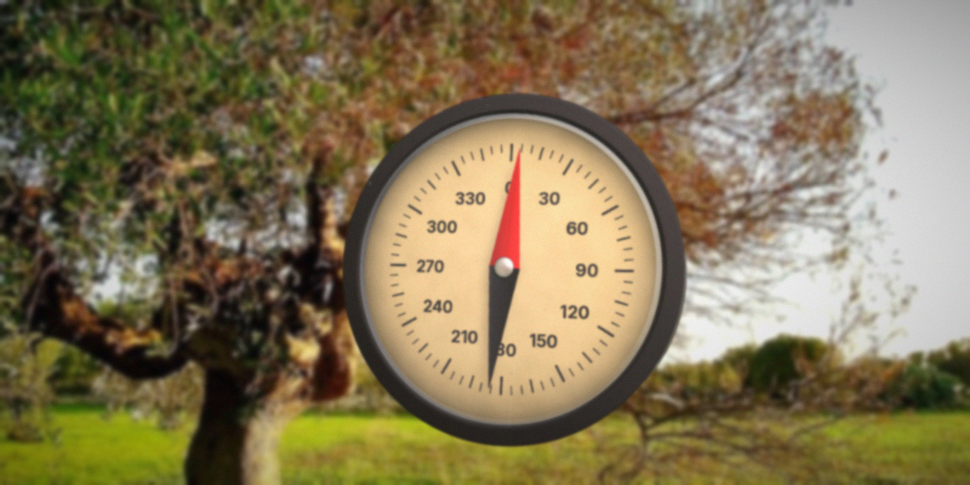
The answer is 5 °
